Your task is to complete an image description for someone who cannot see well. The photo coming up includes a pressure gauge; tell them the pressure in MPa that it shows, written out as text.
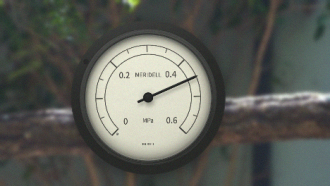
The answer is 0.45 MPa
